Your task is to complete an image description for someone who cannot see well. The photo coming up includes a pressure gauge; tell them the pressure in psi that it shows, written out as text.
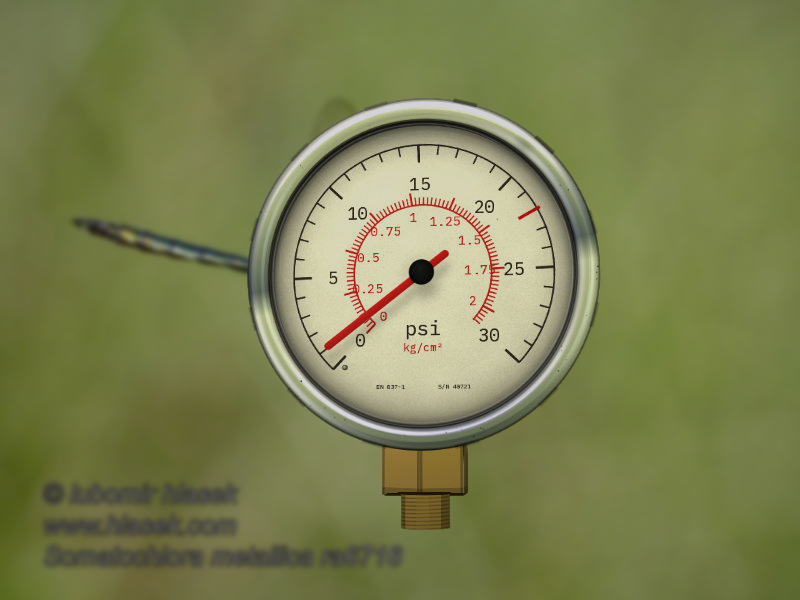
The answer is 1 psi
